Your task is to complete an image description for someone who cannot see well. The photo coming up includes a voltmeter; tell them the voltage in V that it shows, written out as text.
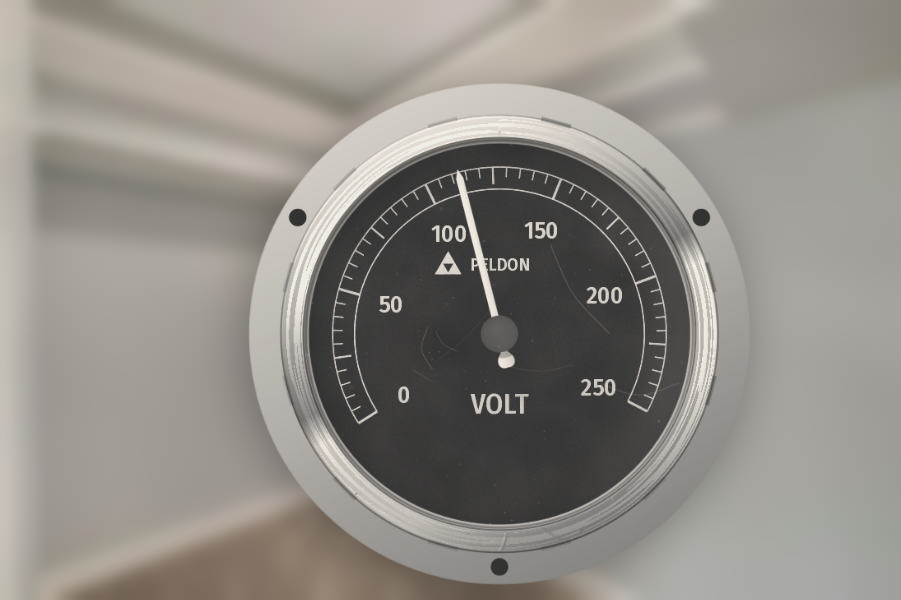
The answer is 112.5 V
